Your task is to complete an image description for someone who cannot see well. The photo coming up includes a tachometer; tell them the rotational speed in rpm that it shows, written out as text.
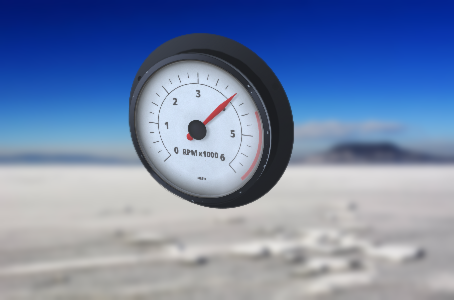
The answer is 4000 rpm
